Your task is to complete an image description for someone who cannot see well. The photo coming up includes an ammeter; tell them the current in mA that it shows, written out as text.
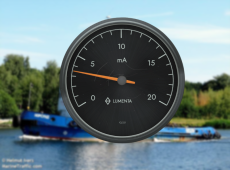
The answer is 3.5 mA
